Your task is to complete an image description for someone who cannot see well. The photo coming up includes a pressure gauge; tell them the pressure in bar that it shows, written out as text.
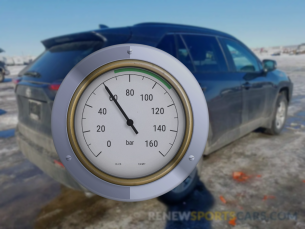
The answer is 60 bar
